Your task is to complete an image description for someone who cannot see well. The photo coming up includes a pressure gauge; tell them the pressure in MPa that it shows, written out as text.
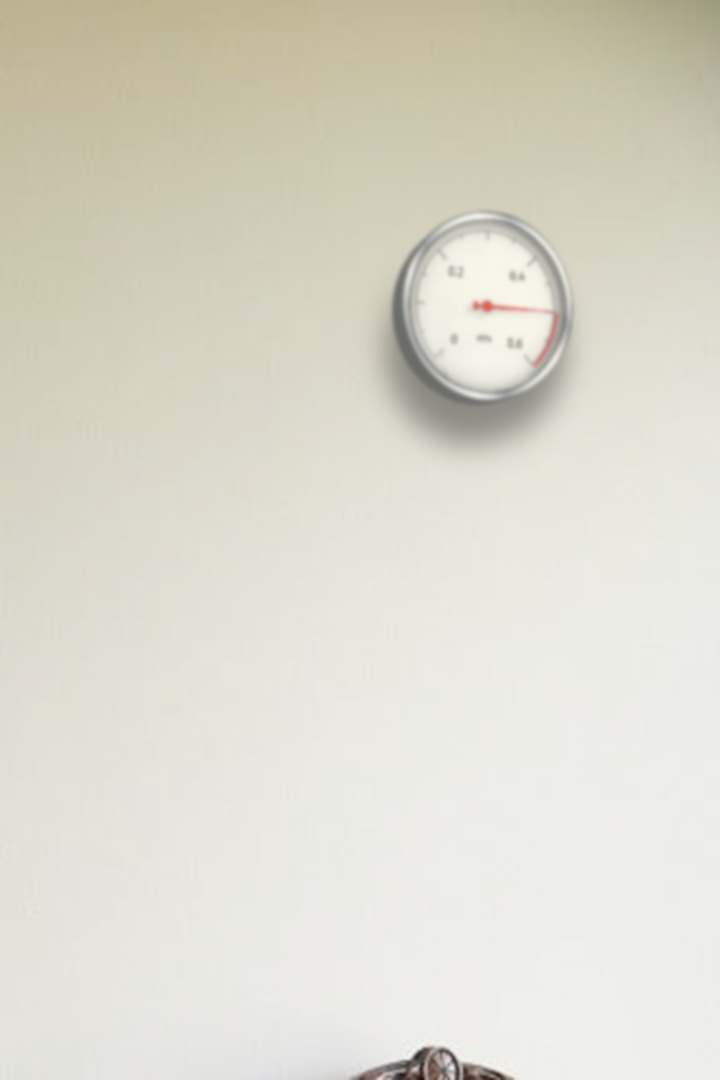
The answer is 0.5 MPa
